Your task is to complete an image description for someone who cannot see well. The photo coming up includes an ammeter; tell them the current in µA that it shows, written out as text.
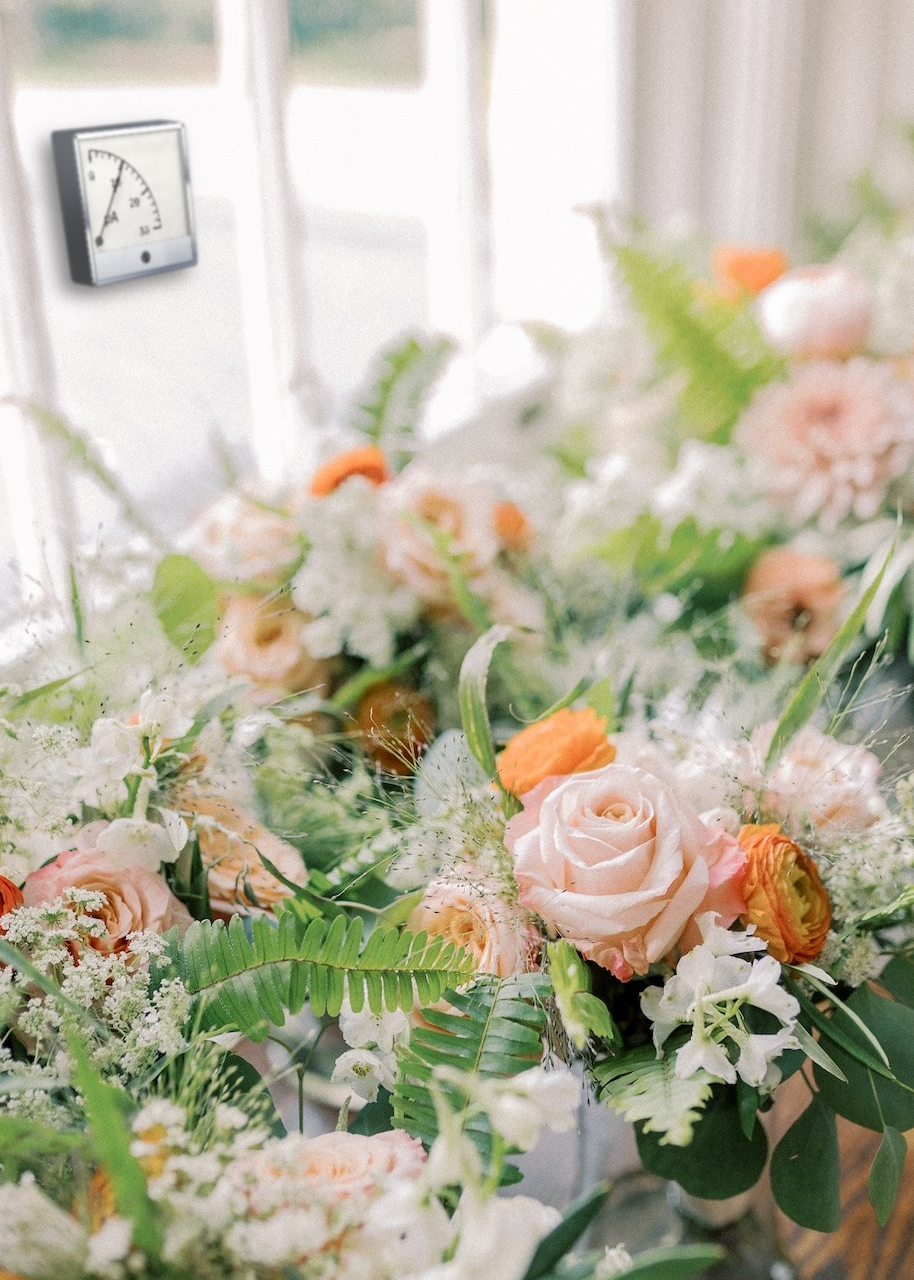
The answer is 10 µA
